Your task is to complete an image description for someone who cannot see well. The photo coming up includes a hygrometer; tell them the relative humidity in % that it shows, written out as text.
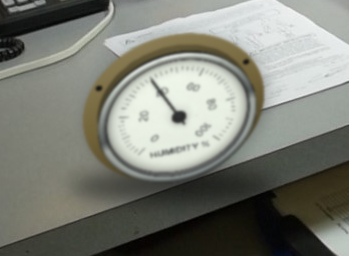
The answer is 40 %
